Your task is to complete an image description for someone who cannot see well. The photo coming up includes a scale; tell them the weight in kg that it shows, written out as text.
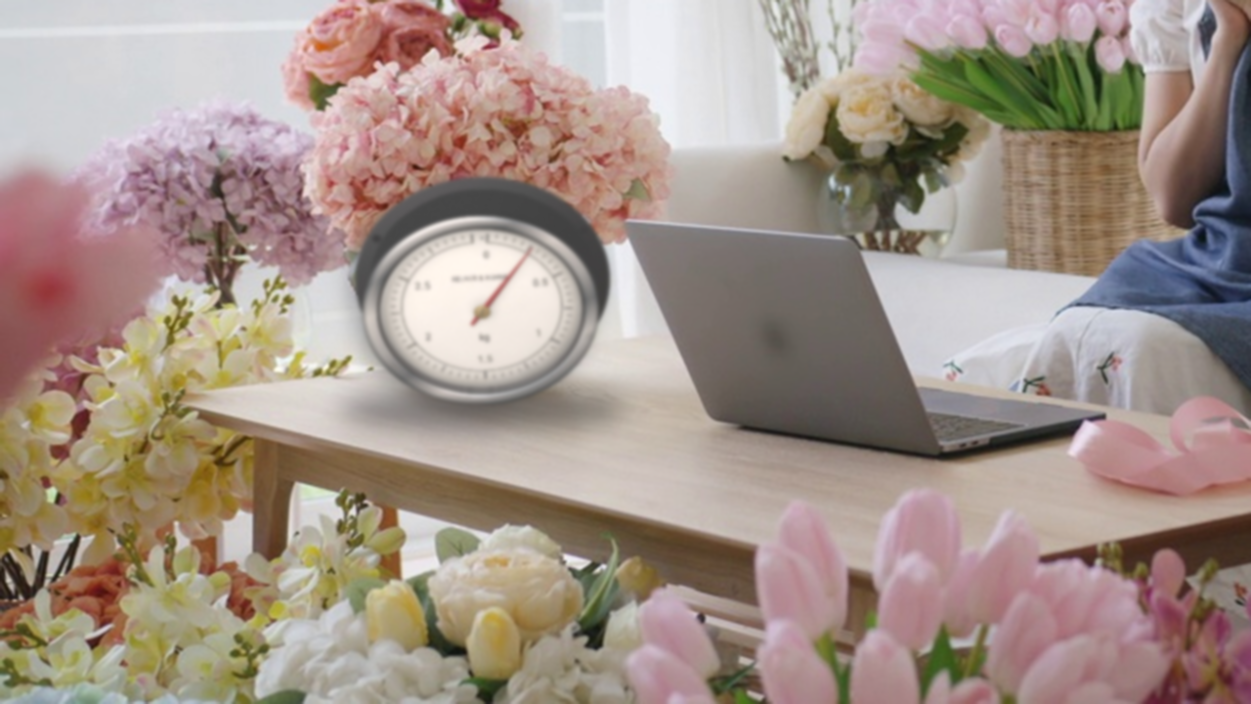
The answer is 0.25 kg
